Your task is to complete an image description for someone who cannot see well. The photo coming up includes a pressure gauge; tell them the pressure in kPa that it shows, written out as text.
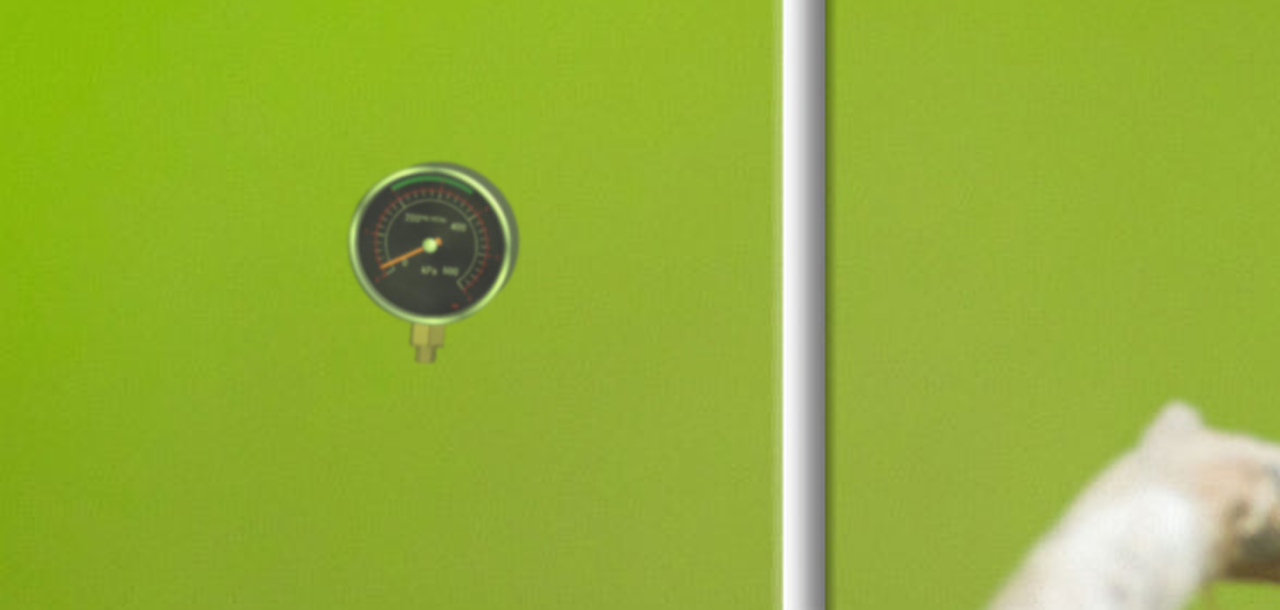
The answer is 20 kPa
